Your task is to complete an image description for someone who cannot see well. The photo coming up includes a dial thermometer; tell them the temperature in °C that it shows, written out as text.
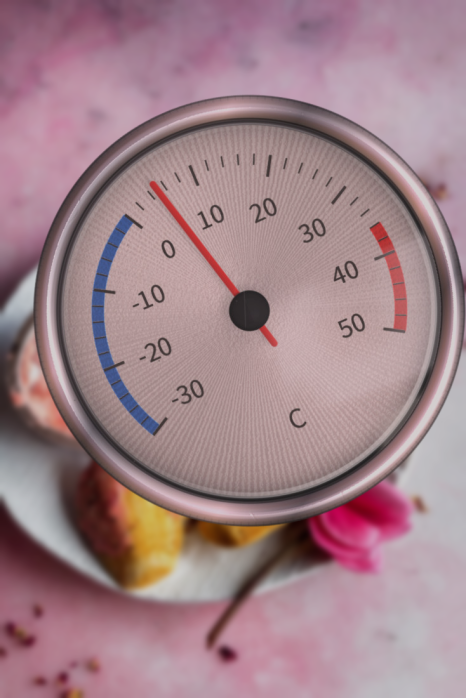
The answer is 5 °C
